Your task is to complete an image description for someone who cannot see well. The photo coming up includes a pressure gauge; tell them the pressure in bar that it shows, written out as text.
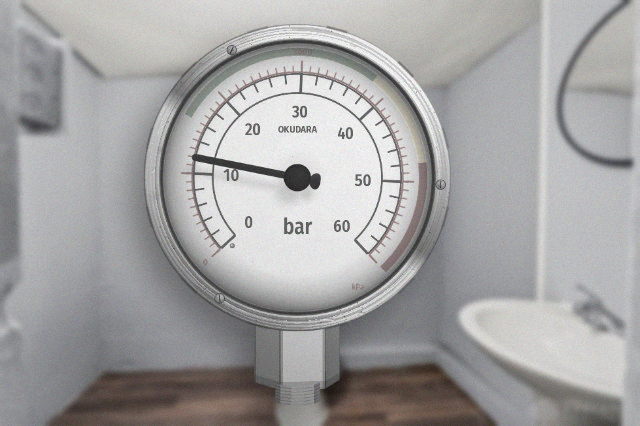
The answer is 12 bar
